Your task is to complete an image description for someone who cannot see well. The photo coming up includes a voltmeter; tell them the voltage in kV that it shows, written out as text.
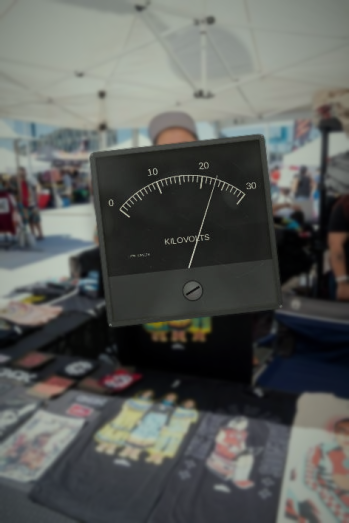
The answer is 23 kV
